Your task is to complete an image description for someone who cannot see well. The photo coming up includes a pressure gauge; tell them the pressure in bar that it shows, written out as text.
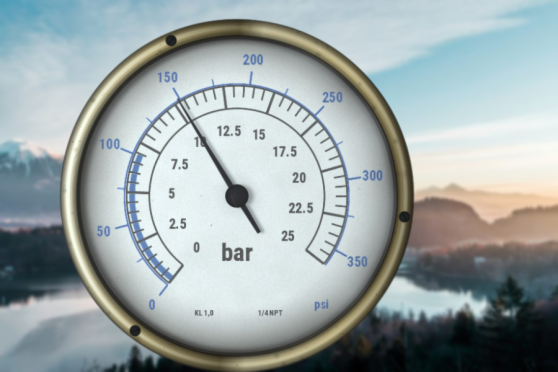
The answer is 10.25 bar
